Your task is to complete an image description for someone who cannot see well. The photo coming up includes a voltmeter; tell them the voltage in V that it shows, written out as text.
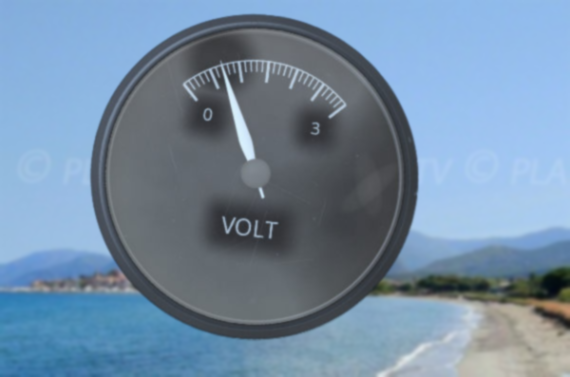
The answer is 0.7 V
